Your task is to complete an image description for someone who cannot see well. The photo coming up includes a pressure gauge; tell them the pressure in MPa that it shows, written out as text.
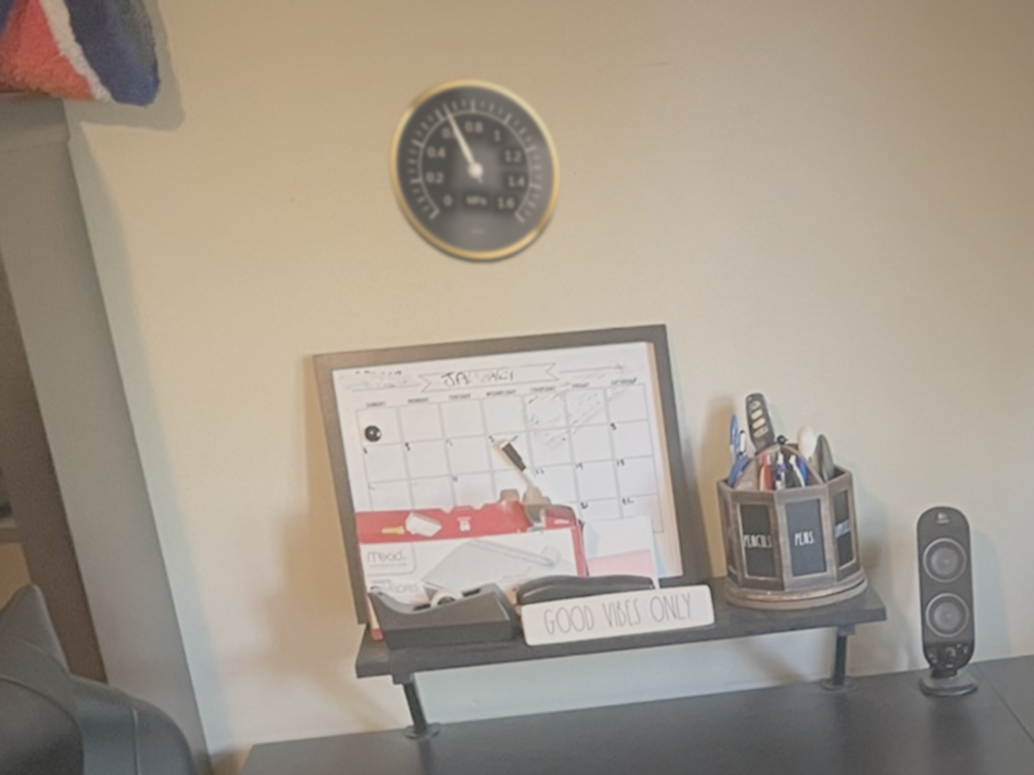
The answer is 0.65 MPa
